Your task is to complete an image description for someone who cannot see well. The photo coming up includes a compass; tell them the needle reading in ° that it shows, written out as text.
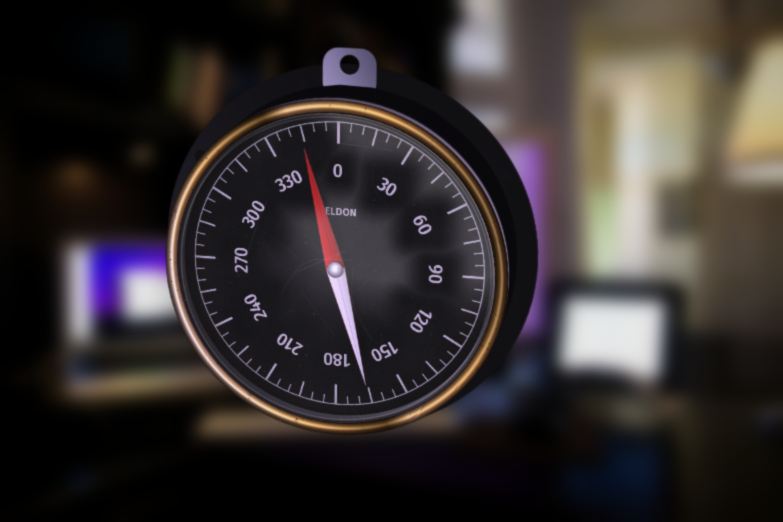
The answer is 345 °
